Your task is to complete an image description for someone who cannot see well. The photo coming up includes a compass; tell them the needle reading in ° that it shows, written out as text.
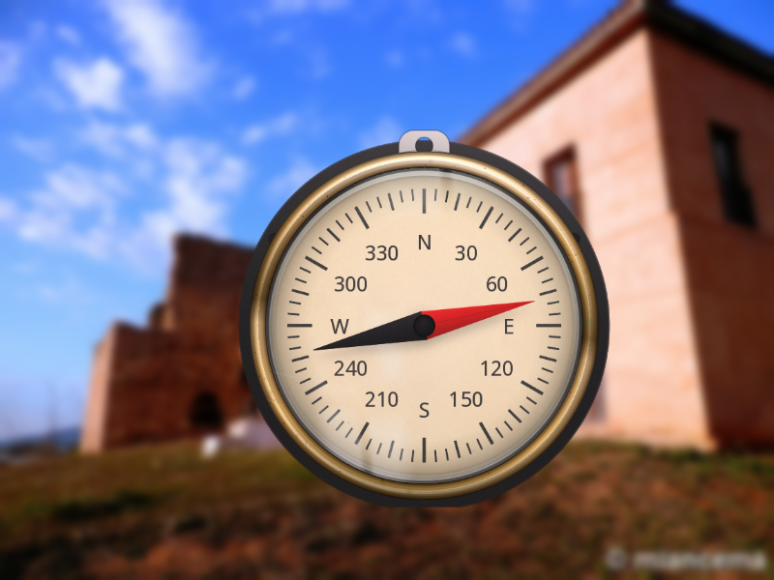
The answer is 77.5 °
